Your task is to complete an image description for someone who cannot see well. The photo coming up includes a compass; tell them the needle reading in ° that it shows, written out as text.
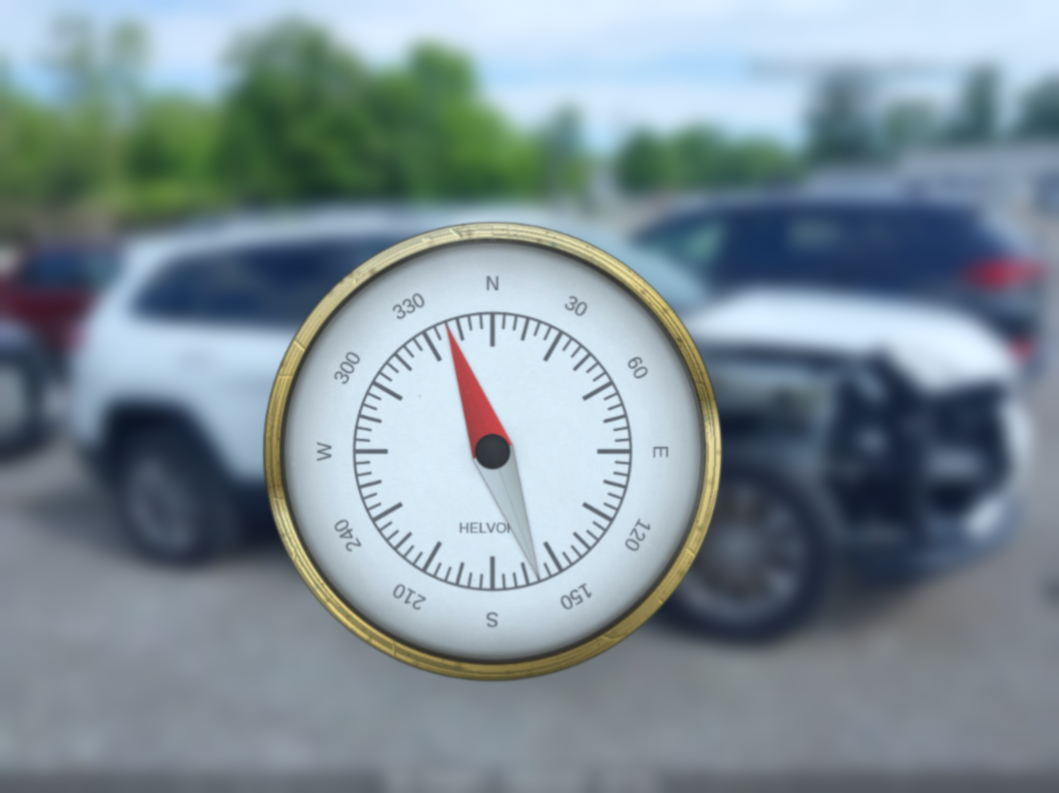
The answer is 340 °
